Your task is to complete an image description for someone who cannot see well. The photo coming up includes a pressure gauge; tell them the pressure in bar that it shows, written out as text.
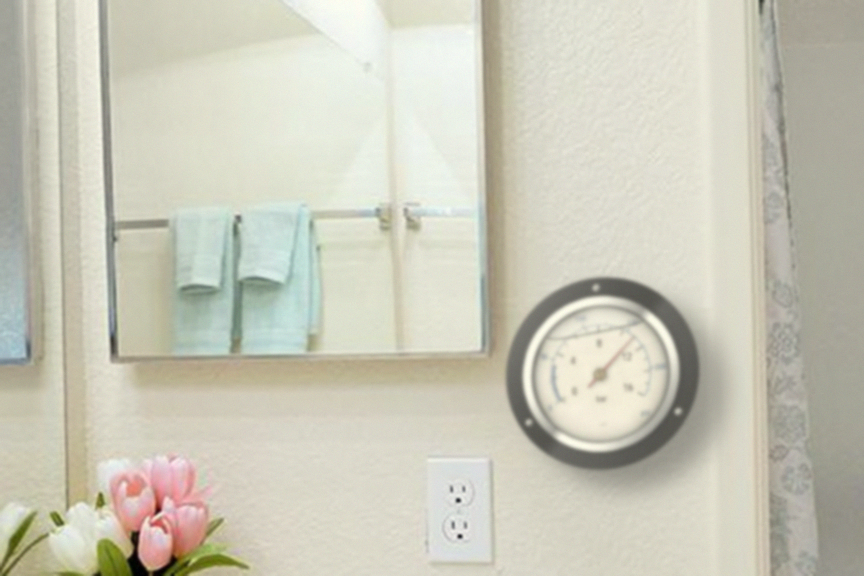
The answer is 11 bar
